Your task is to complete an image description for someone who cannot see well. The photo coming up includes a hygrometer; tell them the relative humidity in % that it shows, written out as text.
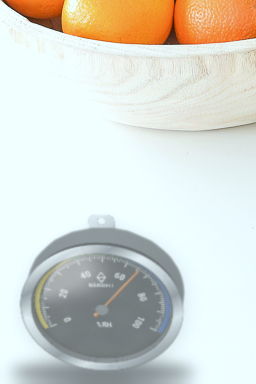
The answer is 65 %
